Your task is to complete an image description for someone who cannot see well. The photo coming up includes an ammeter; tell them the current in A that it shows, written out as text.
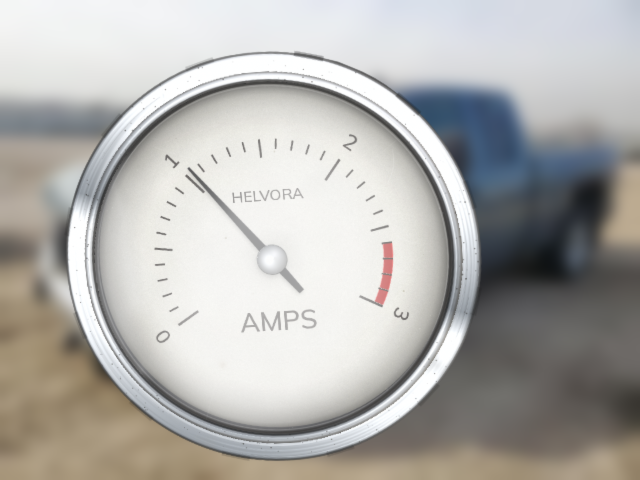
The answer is 1.05 A
